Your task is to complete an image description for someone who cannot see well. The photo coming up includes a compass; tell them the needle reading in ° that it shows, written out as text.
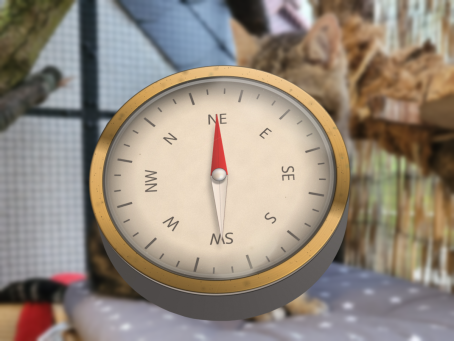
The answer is 45 °
